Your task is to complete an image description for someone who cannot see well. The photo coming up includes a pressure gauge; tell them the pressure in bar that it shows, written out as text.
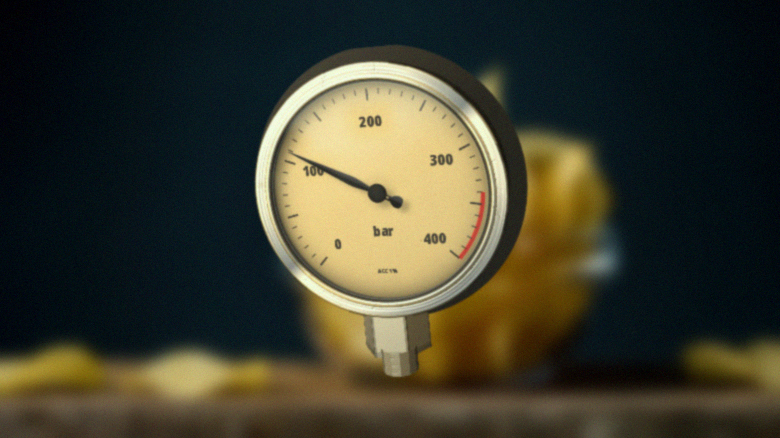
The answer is 110 bar
